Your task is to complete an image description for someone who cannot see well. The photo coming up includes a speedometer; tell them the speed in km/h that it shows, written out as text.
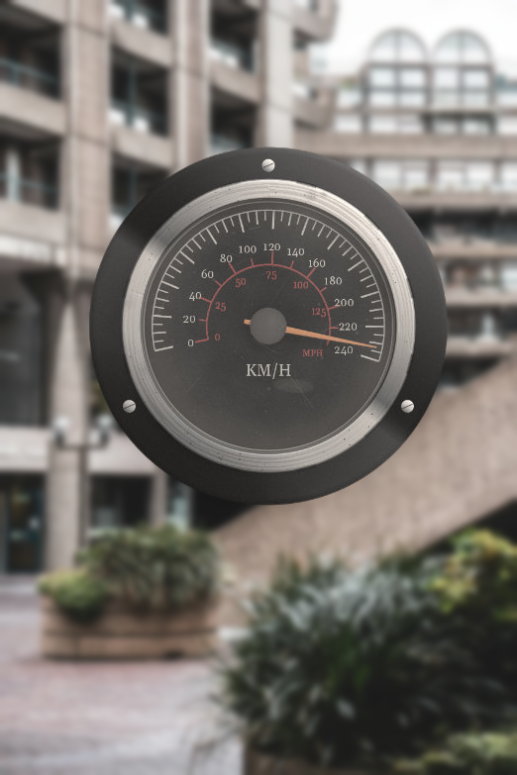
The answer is 232.5 km/h
